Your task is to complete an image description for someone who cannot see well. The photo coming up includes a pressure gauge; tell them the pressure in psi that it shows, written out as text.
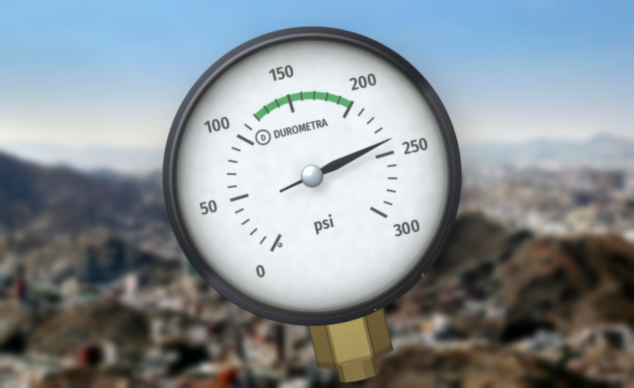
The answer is 240 psi
